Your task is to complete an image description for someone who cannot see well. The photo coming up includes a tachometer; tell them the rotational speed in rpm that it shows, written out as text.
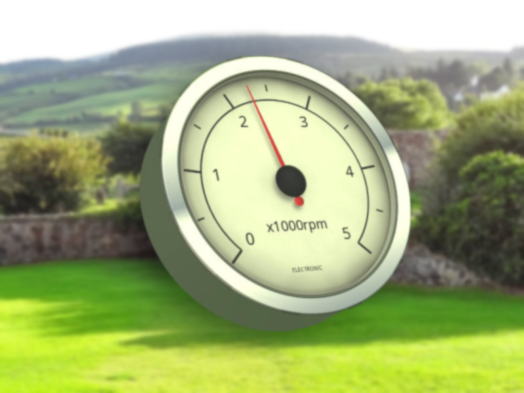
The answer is 2250 rpm
